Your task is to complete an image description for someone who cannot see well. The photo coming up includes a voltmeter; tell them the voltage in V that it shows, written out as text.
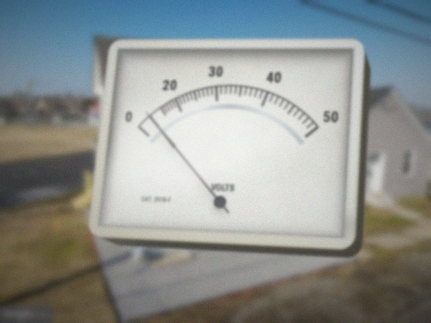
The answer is 10 V
